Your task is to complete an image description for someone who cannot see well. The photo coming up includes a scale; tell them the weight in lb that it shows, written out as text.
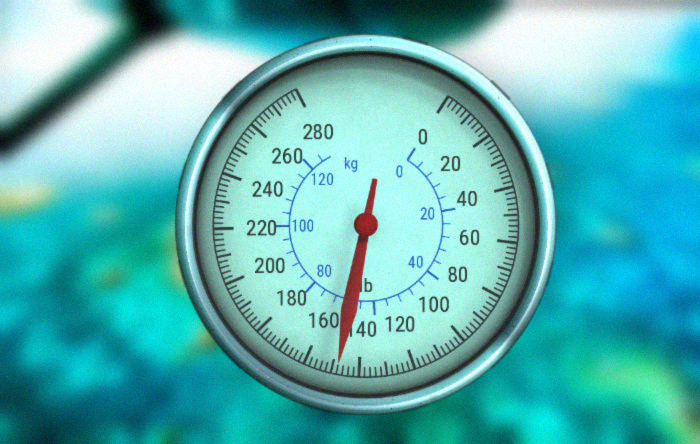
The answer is 148 lb
